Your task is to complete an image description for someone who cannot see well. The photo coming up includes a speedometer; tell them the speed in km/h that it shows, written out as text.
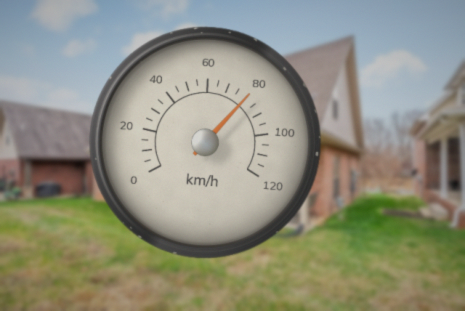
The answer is 80 km/h
